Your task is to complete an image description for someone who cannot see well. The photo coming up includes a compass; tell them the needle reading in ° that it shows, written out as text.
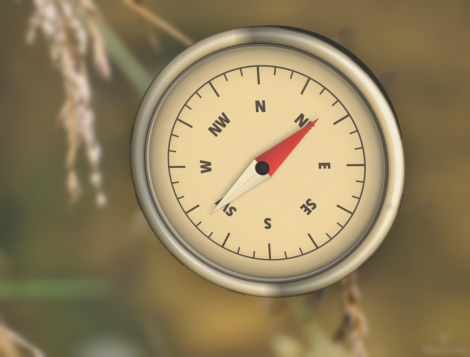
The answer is 50 °
